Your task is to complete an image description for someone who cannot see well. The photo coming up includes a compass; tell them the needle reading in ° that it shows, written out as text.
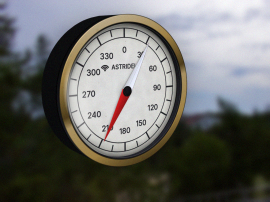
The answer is 210 °
